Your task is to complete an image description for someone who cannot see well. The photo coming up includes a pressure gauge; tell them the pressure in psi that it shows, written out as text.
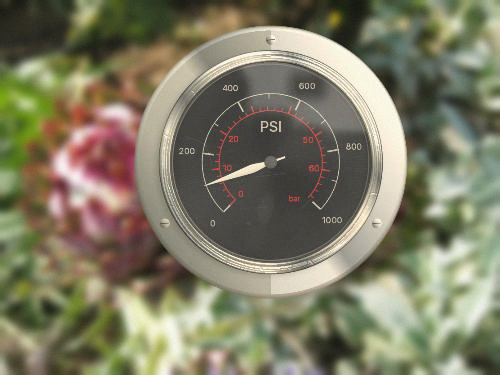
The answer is 100 psi
